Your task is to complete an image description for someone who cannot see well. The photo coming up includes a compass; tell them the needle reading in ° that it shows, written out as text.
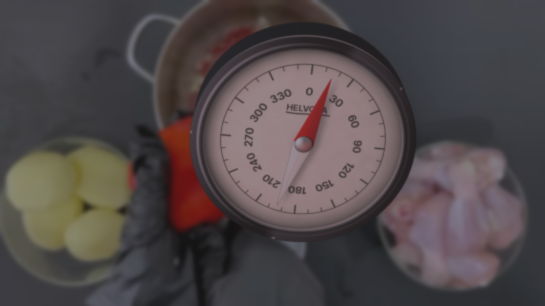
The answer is 15 °
